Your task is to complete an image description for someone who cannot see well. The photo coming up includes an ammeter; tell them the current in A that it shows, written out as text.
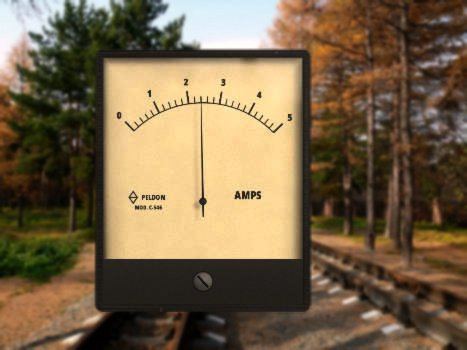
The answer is 2.4 A
